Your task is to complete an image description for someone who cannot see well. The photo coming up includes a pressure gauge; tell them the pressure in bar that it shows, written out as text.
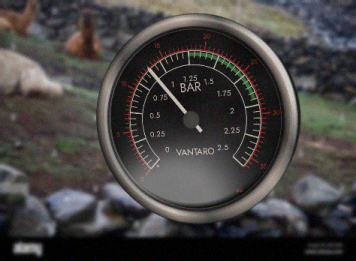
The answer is 0.9 bar
